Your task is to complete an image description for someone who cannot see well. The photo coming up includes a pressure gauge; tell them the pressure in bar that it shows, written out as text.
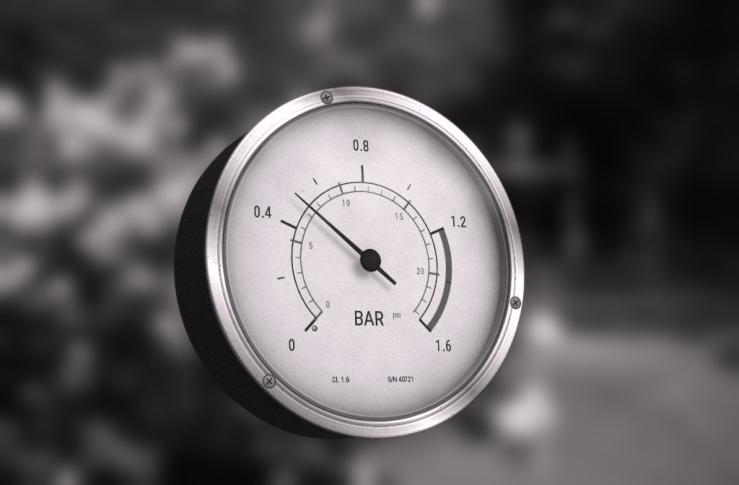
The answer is 0.5 bar
